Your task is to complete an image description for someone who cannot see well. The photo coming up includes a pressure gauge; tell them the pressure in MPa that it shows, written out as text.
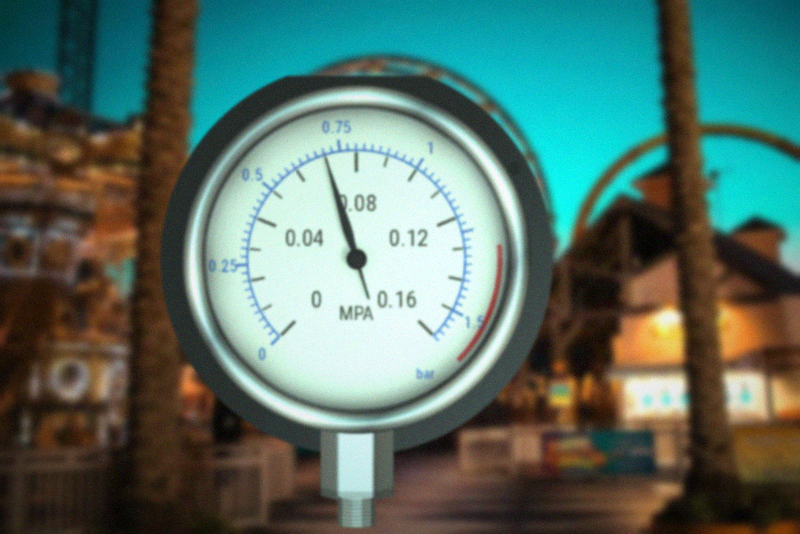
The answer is 0.07 MPa
